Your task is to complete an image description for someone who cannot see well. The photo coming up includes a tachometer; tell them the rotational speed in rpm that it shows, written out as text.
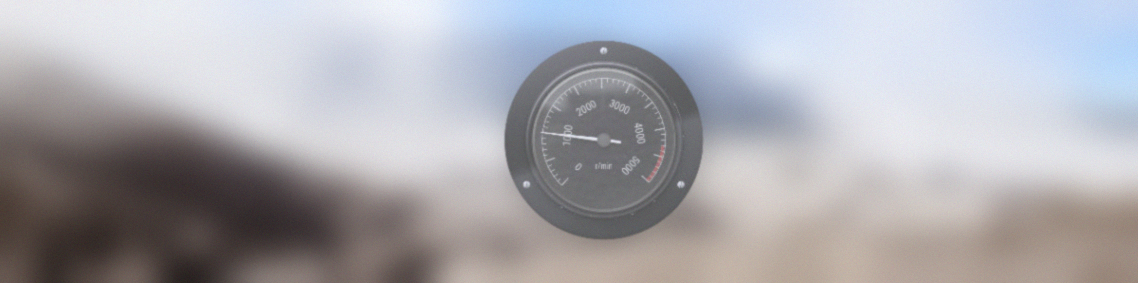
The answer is 1000 rpm
